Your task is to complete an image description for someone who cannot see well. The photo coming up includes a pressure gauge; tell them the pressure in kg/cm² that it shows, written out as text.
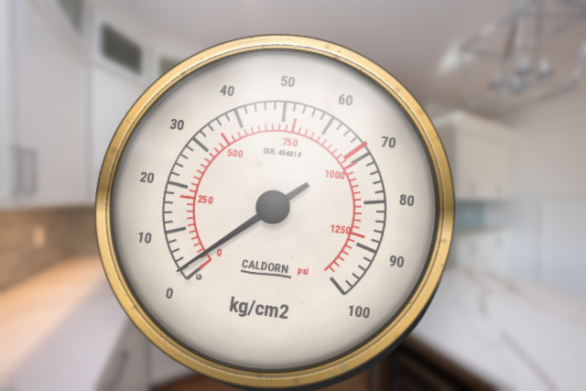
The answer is 2 kg/cm²
